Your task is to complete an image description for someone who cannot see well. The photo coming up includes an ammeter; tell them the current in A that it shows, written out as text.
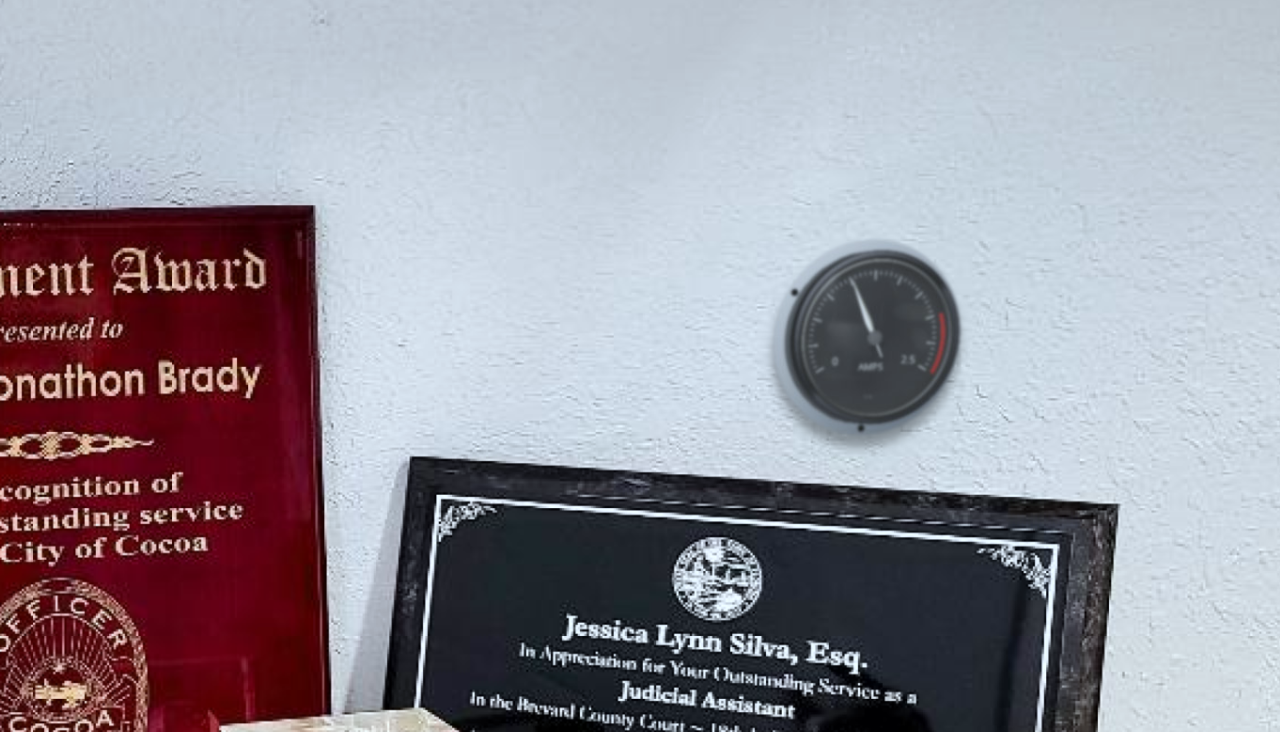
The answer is 1 A
